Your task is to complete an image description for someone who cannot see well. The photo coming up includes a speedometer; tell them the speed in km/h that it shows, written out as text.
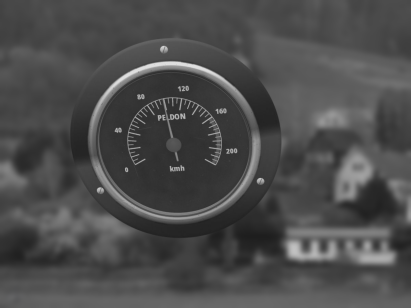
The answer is 100 km/h
